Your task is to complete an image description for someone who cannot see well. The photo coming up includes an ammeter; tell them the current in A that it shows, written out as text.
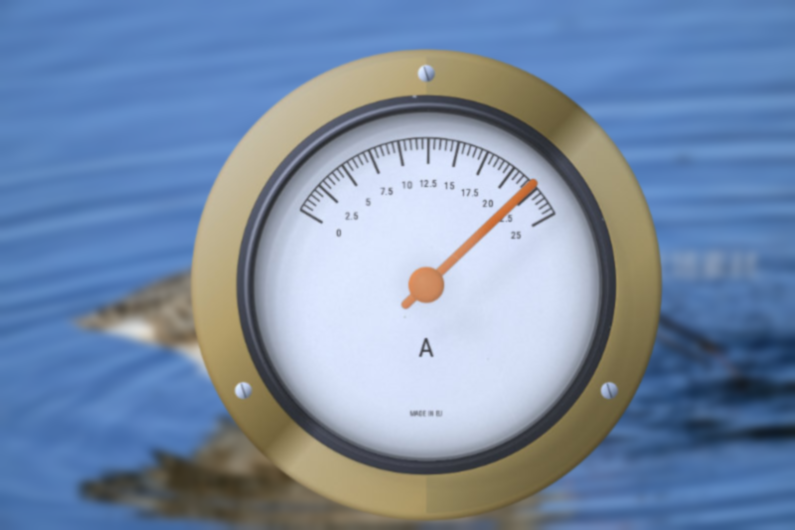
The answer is 22 A
